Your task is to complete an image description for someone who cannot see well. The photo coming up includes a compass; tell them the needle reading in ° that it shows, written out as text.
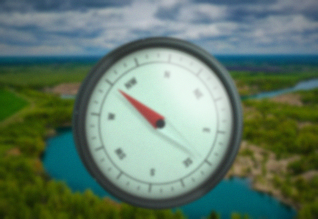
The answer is 300 °
